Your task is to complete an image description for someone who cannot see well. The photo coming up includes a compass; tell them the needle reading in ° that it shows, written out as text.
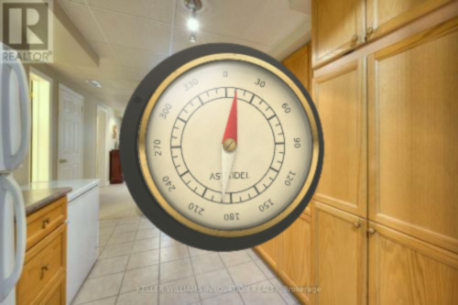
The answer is 10 °
